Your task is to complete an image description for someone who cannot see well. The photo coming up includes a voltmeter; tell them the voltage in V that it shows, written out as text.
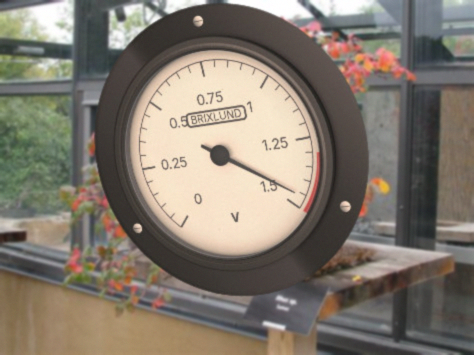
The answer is 1.45 V
